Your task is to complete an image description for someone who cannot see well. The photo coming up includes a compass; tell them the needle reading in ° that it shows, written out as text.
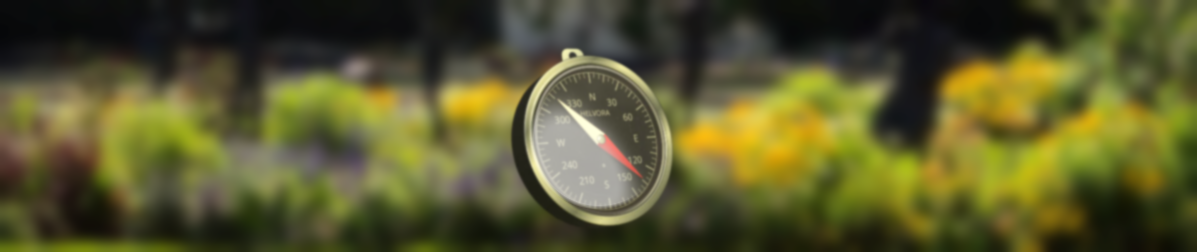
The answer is 135 °
